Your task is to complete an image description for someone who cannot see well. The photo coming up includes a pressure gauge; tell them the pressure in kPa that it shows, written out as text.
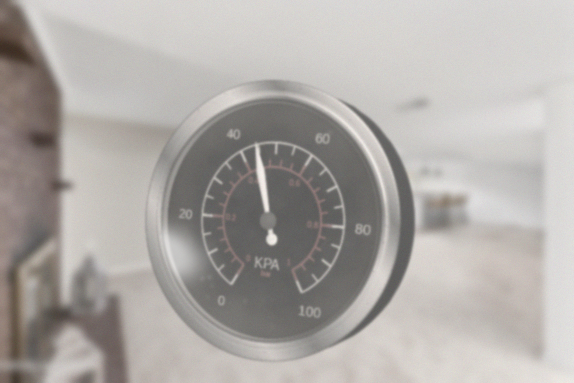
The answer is 45 kPa
